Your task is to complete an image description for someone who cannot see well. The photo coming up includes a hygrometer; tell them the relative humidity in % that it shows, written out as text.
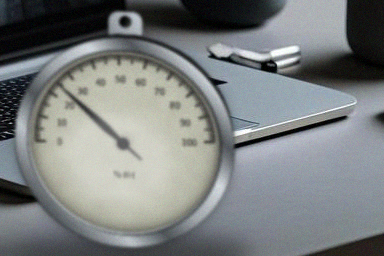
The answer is 25 %
